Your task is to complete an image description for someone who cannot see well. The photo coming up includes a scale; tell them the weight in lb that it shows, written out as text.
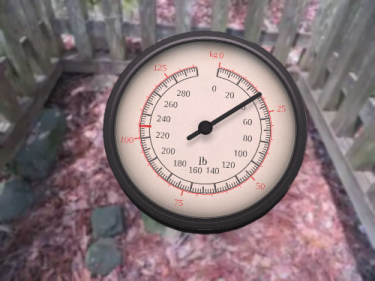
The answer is 40 lb
